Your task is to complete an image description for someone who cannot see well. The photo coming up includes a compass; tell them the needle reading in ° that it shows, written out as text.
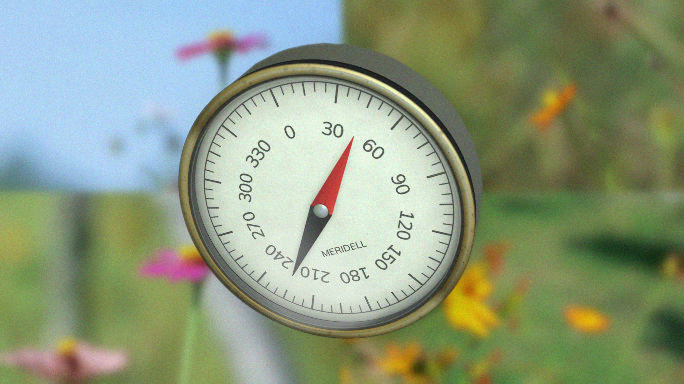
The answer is 45 °
